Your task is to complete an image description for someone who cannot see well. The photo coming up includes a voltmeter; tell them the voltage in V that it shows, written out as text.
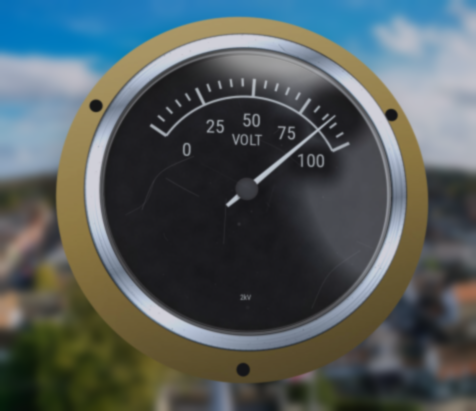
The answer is 87.5 V
